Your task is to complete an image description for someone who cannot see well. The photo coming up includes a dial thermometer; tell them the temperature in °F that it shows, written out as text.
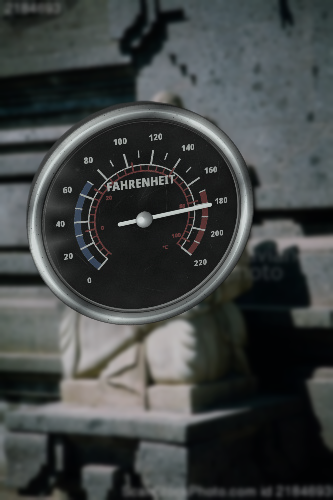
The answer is 180 °F
